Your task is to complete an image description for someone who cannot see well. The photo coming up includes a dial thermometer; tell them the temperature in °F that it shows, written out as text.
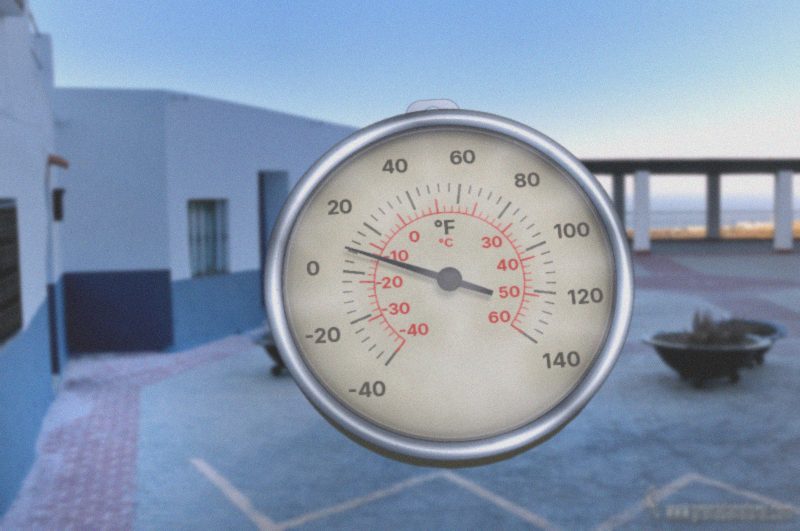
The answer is 8 °F
